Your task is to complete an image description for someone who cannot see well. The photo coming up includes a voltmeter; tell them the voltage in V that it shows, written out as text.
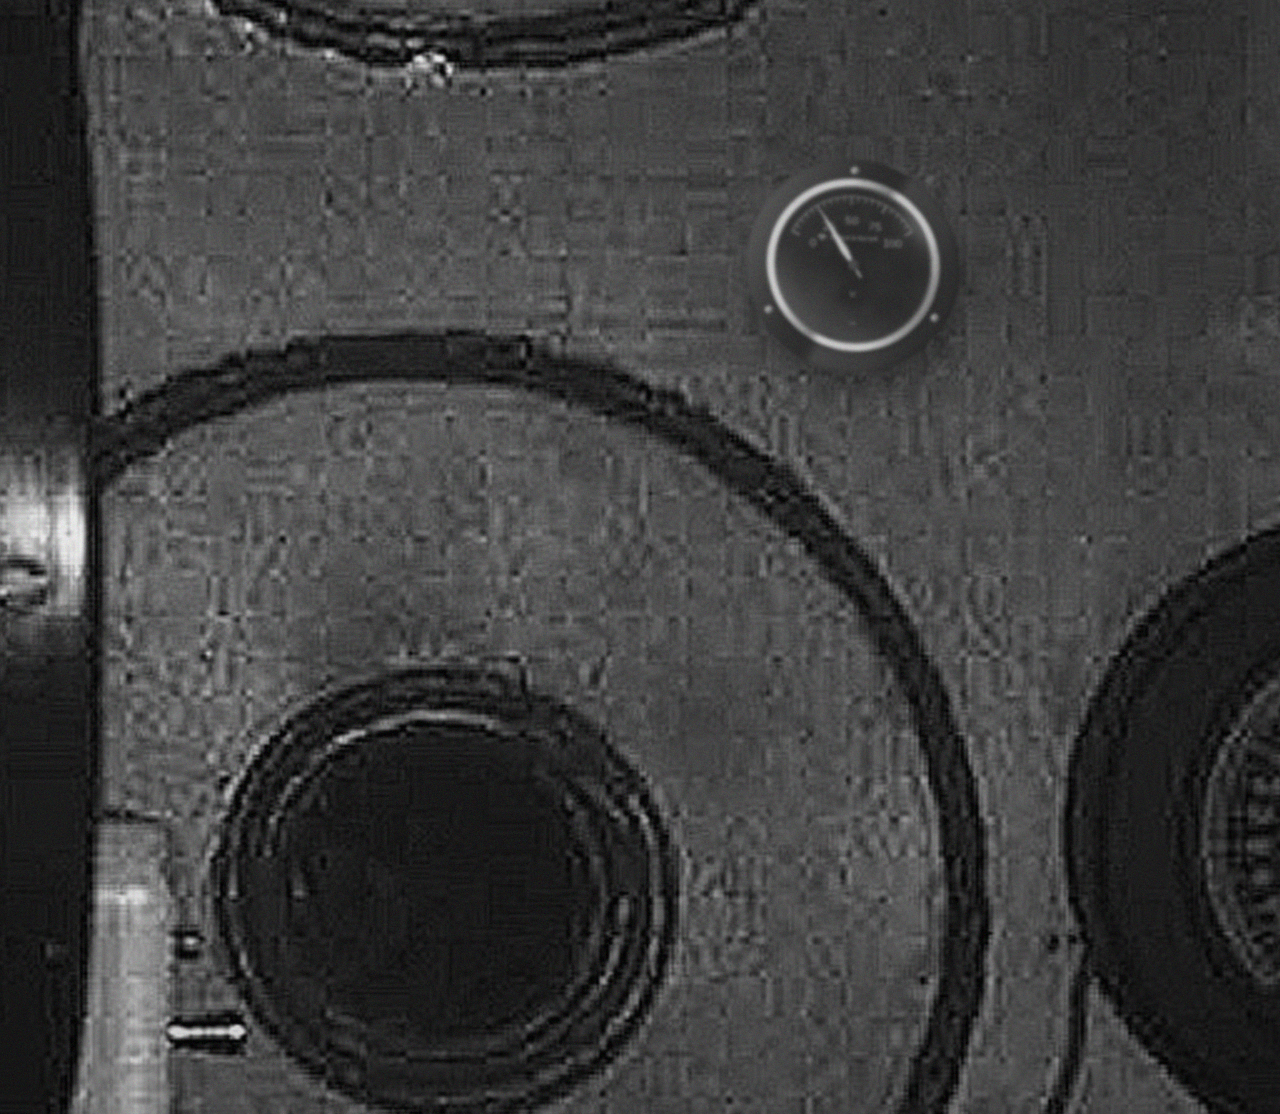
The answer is 25 V
